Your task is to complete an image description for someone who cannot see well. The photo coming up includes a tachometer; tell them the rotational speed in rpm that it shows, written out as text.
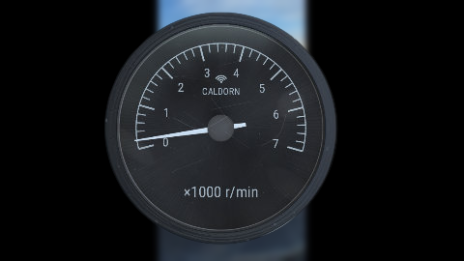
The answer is 200 rpm
